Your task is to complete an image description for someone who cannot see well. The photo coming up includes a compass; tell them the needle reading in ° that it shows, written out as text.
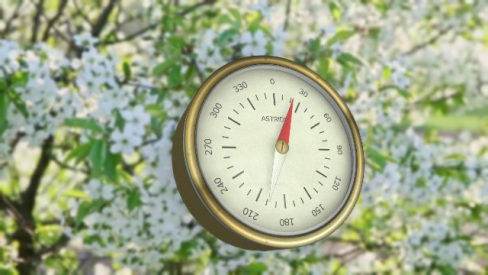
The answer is 20 °
